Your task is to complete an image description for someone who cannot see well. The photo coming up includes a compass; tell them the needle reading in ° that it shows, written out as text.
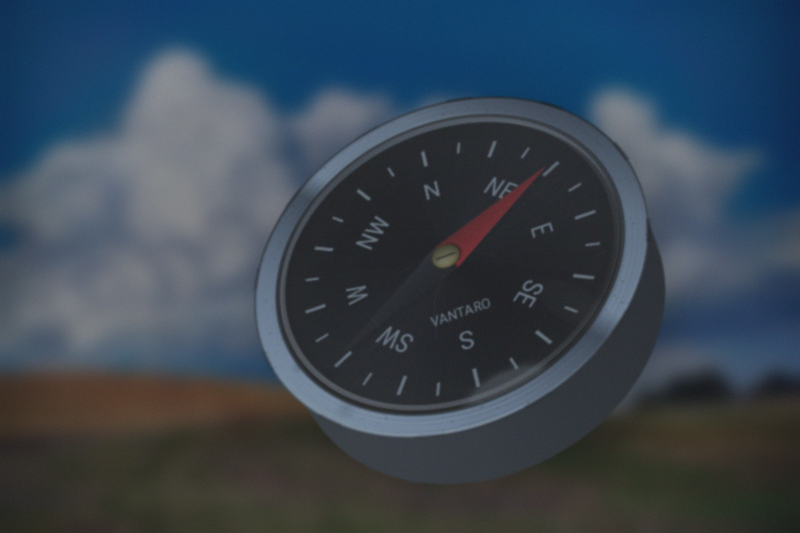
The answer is 60 °
